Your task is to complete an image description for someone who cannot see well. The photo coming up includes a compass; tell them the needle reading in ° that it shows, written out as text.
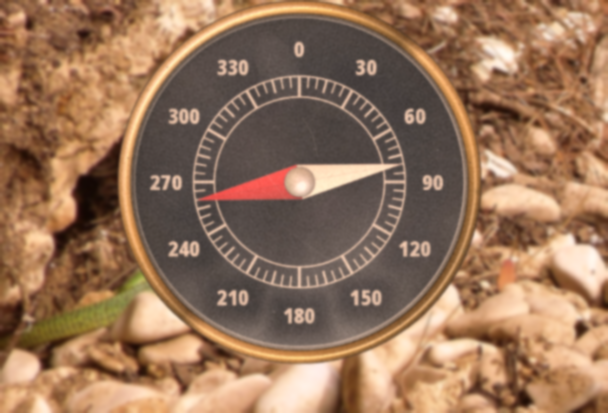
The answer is 260 °
